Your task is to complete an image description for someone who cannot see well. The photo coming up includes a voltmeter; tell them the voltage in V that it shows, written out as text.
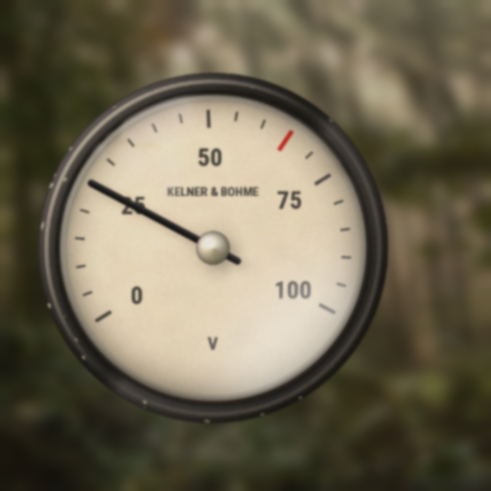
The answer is 25 V
